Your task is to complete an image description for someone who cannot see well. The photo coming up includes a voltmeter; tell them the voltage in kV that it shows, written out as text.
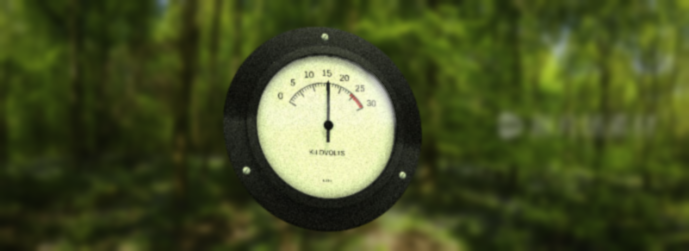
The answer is 15 kV
